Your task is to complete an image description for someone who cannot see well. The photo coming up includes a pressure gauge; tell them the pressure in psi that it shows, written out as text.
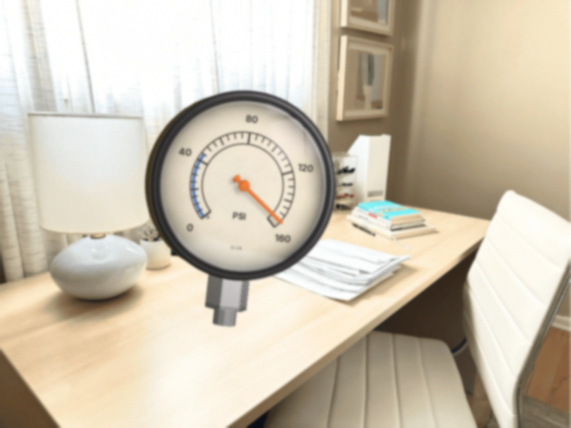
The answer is 155 psi
